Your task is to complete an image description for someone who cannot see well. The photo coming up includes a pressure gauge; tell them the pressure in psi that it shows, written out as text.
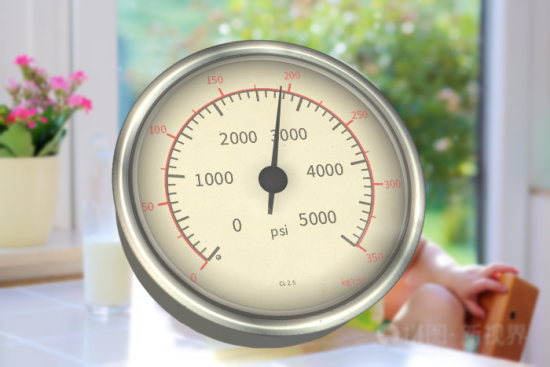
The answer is 2750 psi
